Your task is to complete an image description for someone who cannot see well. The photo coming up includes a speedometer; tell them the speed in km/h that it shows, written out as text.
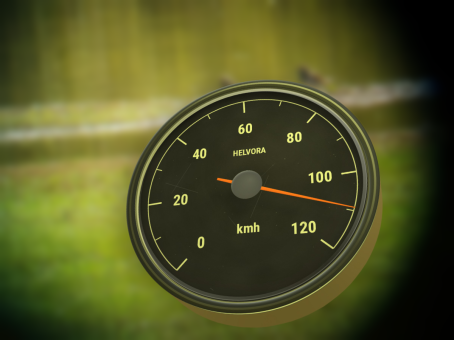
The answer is 110 km/h
